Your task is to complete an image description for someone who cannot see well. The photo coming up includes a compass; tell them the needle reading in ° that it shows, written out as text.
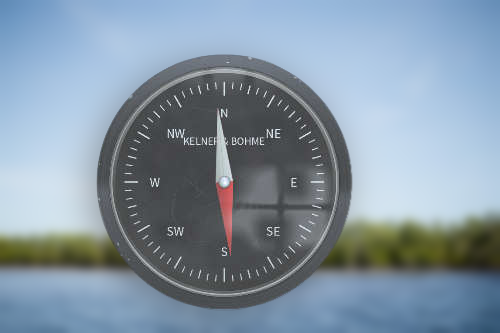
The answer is 175 °
